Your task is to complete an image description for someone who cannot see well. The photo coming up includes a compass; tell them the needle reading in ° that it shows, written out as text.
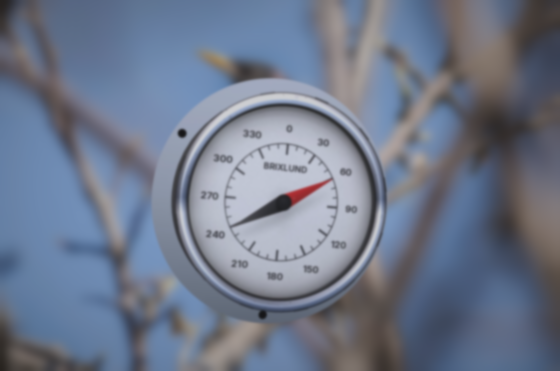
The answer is 60 °
